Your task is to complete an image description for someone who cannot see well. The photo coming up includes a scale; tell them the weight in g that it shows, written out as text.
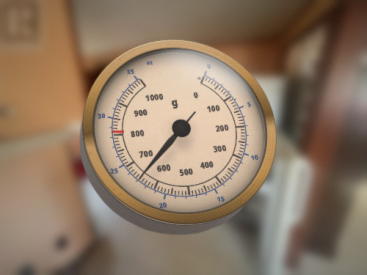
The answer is 650 g
